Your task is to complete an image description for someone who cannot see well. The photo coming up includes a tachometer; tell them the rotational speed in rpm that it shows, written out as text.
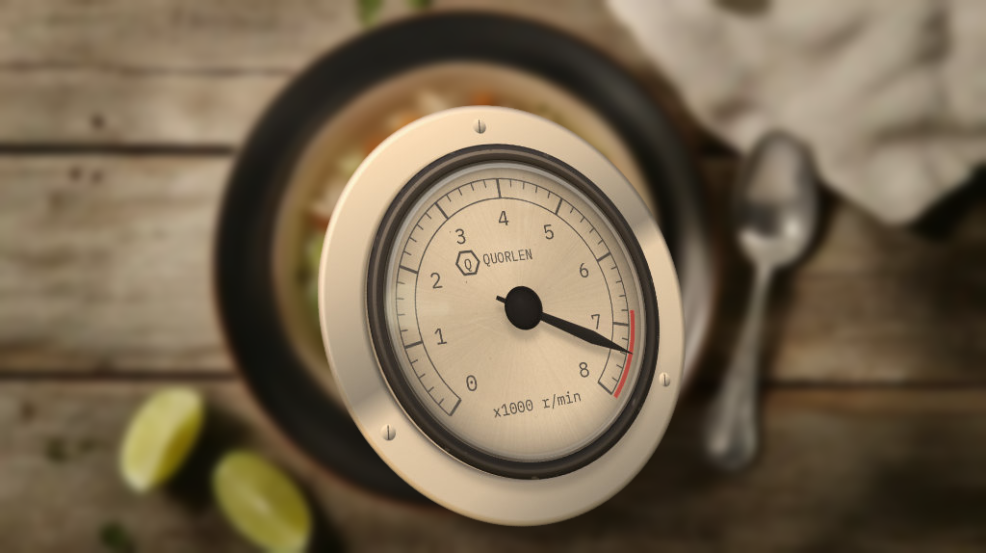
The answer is 7400 rpm
